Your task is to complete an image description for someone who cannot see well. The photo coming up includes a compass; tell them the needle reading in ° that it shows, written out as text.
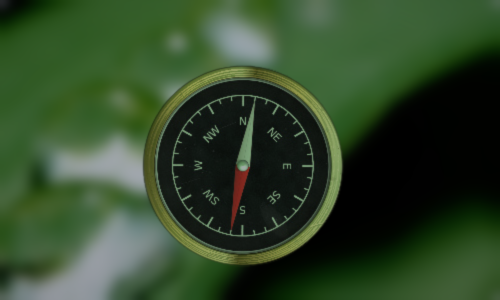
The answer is 190 °
